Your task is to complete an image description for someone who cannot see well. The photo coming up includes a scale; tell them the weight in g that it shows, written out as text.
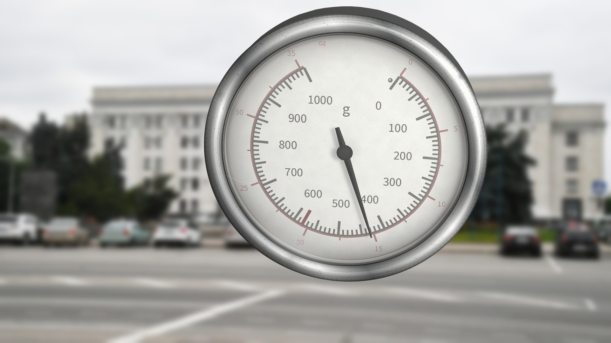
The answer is 430 g
